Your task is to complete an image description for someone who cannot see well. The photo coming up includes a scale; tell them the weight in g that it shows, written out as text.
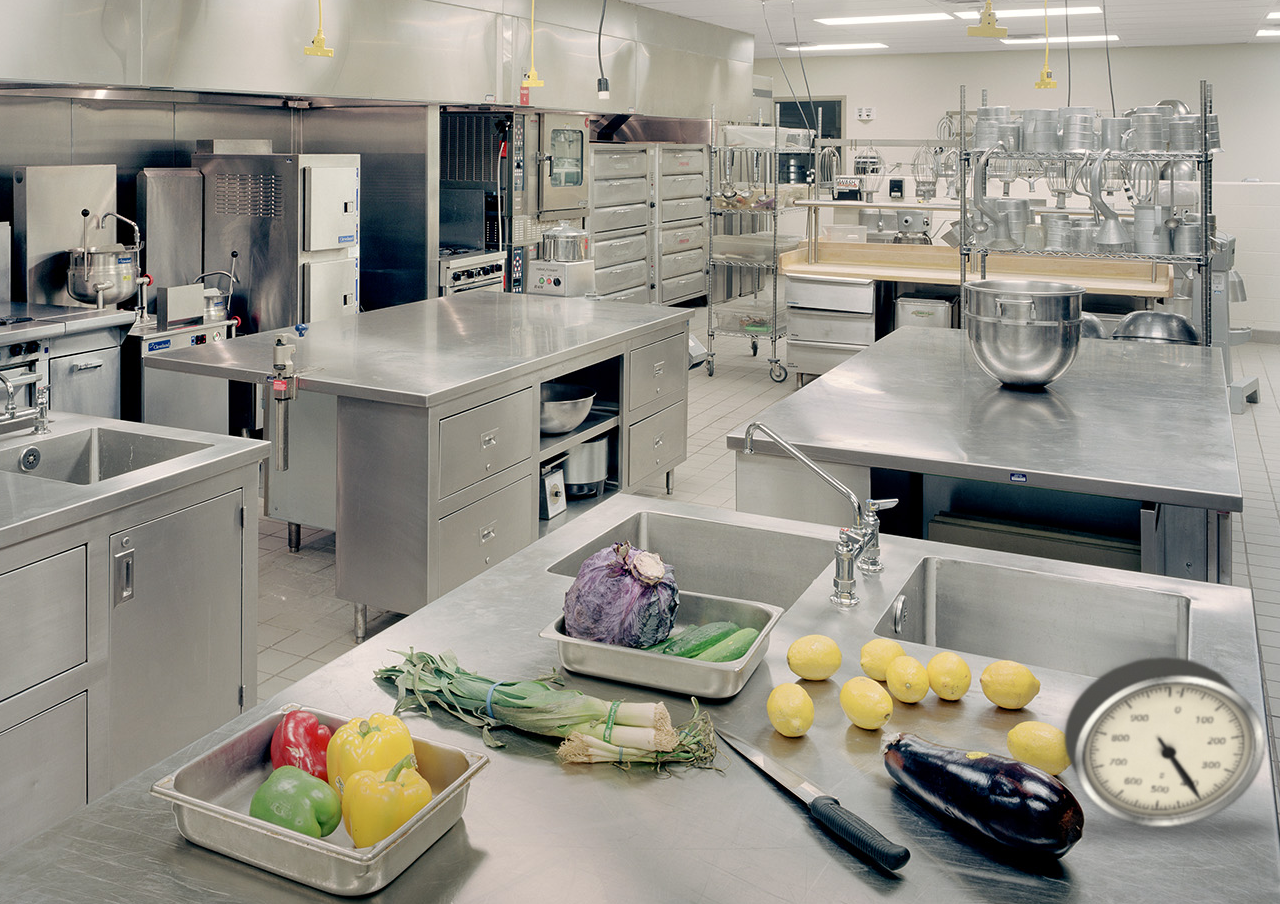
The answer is 400 g
